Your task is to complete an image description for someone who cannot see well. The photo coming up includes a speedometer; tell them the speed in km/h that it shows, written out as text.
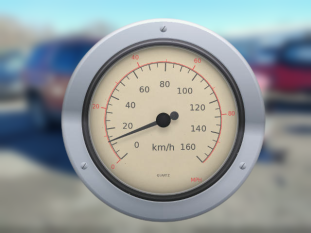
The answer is 12.5 km/h
